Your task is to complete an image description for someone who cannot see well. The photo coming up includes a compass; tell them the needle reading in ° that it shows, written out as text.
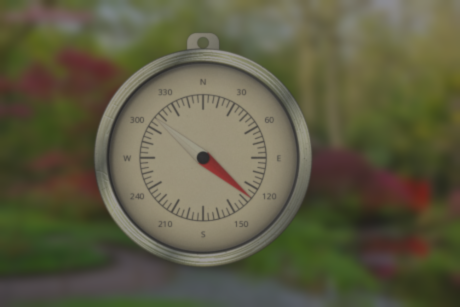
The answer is 130 °
